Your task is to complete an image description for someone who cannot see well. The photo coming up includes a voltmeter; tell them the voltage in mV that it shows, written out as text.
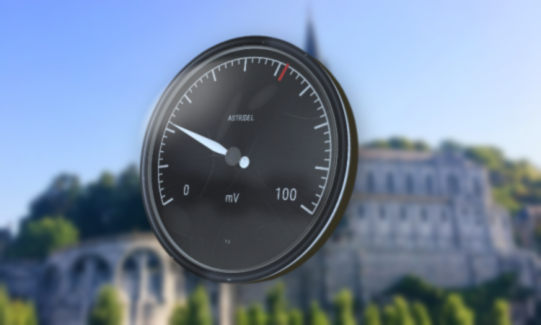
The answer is 22 mV
